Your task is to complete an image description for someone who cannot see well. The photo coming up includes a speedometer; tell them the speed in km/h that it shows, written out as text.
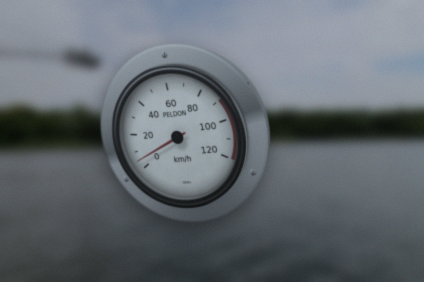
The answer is 5 km/h
